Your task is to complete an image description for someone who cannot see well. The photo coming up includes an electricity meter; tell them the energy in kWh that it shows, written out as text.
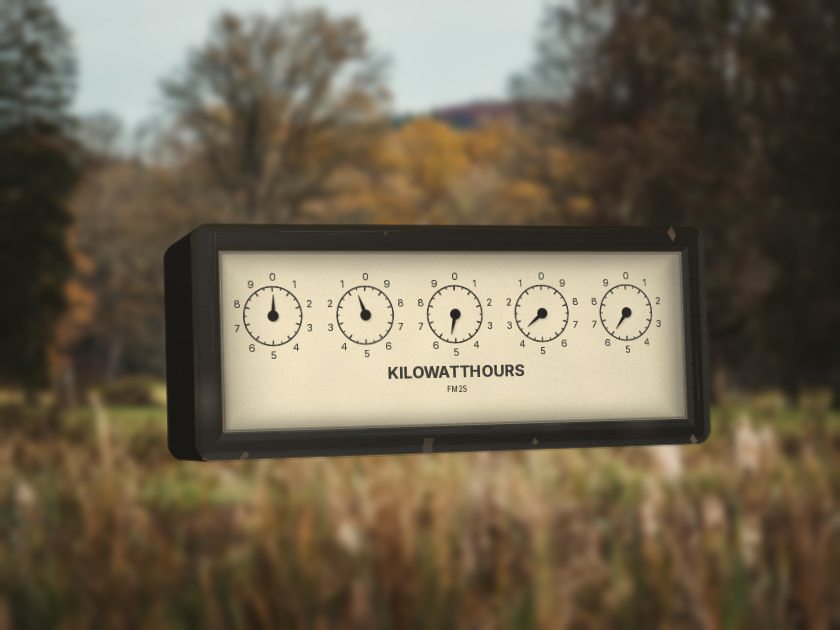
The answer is 536 kWh
